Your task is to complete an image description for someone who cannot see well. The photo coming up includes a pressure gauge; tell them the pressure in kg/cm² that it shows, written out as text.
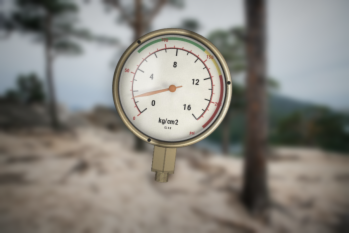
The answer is 1.5 kg/cm²
